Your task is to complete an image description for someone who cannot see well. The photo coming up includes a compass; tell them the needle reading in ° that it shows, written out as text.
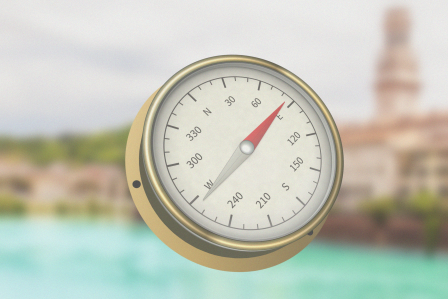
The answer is 85 °
